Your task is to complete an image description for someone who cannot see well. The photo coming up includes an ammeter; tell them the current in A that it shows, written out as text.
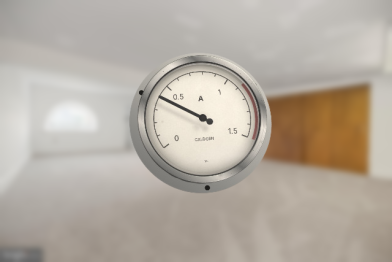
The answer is 0.4 A
